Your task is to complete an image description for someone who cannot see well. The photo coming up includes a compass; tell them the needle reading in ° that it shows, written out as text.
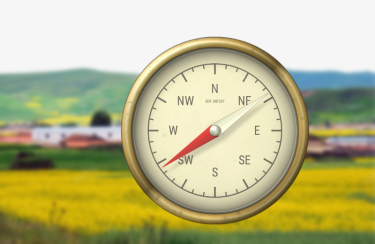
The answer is 235 °
